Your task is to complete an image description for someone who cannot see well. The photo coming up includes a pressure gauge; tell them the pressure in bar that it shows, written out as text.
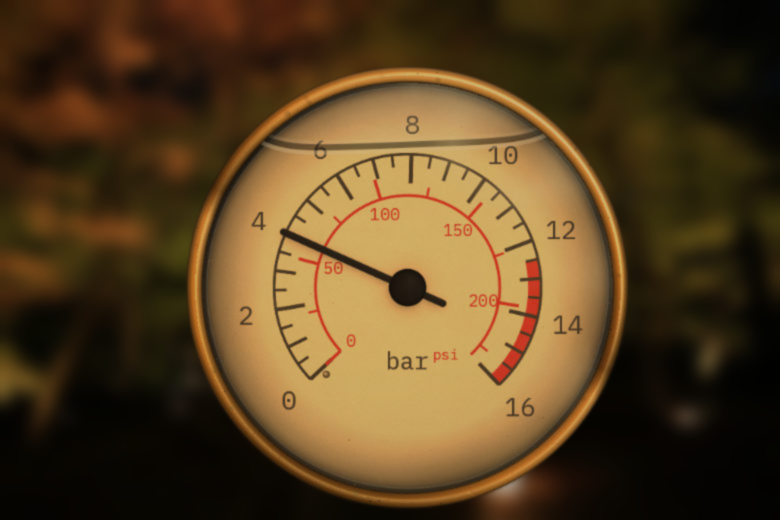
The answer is 4 bar
